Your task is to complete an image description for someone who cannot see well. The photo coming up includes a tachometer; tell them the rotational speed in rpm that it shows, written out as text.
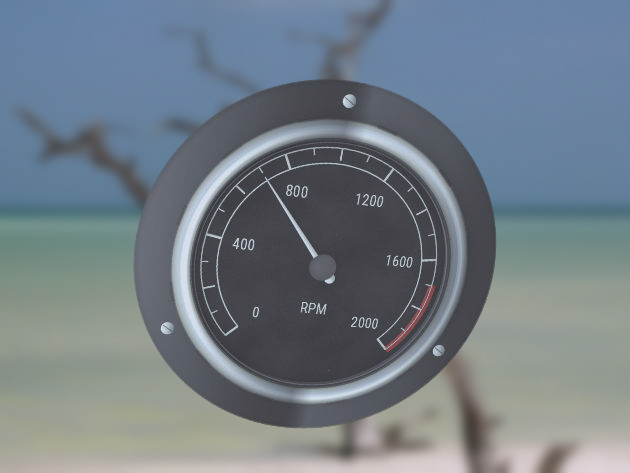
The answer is 700 rpm
